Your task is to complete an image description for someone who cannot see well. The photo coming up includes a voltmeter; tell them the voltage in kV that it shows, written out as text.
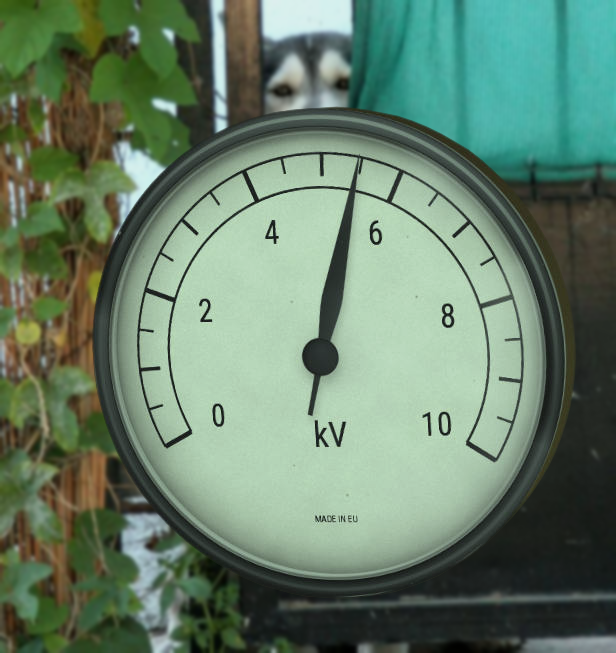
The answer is 5.5 kV
